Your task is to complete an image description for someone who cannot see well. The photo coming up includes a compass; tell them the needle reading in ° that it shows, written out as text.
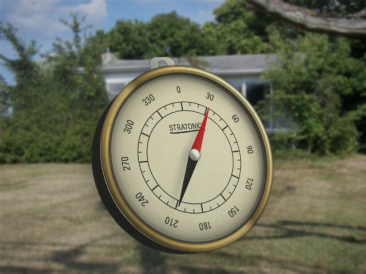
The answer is 30 °
